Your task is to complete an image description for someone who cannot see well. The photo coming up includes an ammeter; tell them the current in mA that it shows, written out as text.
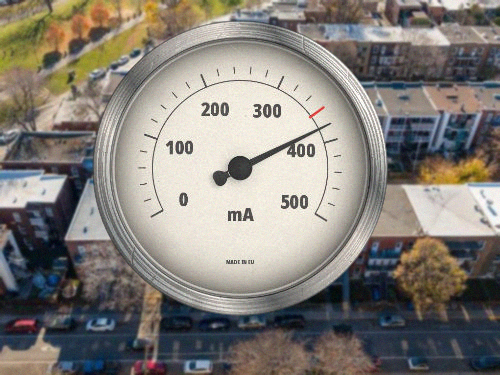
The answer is 380 mA
